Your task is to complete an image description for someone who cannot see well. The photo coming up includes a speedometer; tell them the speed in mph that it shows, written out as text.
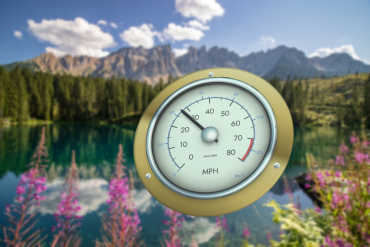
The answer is 27.5 mph
